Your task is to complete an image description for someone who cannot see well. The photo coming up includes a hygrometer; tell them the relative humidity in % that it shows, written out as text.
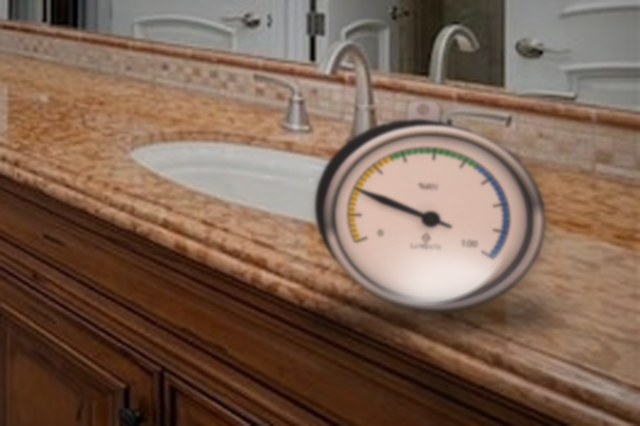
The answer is 20 %
